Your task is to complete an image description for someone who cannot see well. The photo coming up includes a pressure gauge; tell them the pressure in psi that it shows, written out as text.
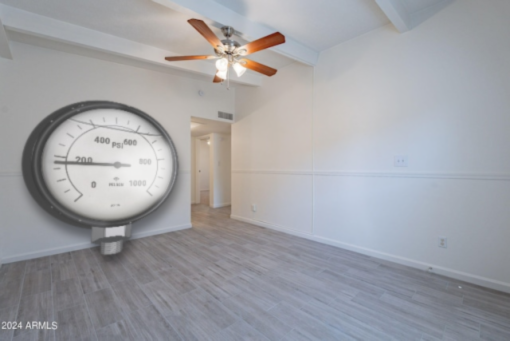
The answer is 175 psi
